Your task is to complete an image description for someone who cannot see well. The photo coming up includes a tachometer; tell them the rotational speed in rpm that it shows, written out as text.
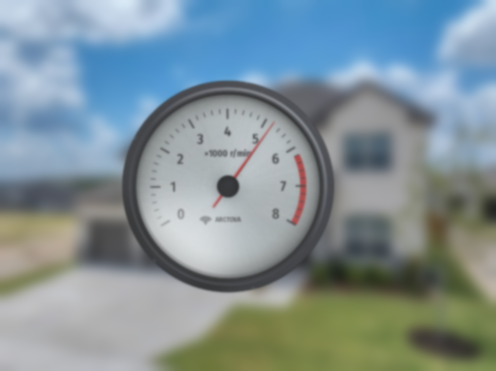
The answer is 5200 rpm
